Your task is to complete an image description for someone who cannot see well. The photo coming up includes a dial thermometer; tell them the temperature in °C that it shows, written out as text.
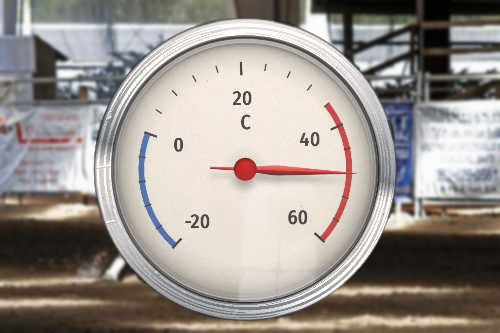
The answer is 48 °C
